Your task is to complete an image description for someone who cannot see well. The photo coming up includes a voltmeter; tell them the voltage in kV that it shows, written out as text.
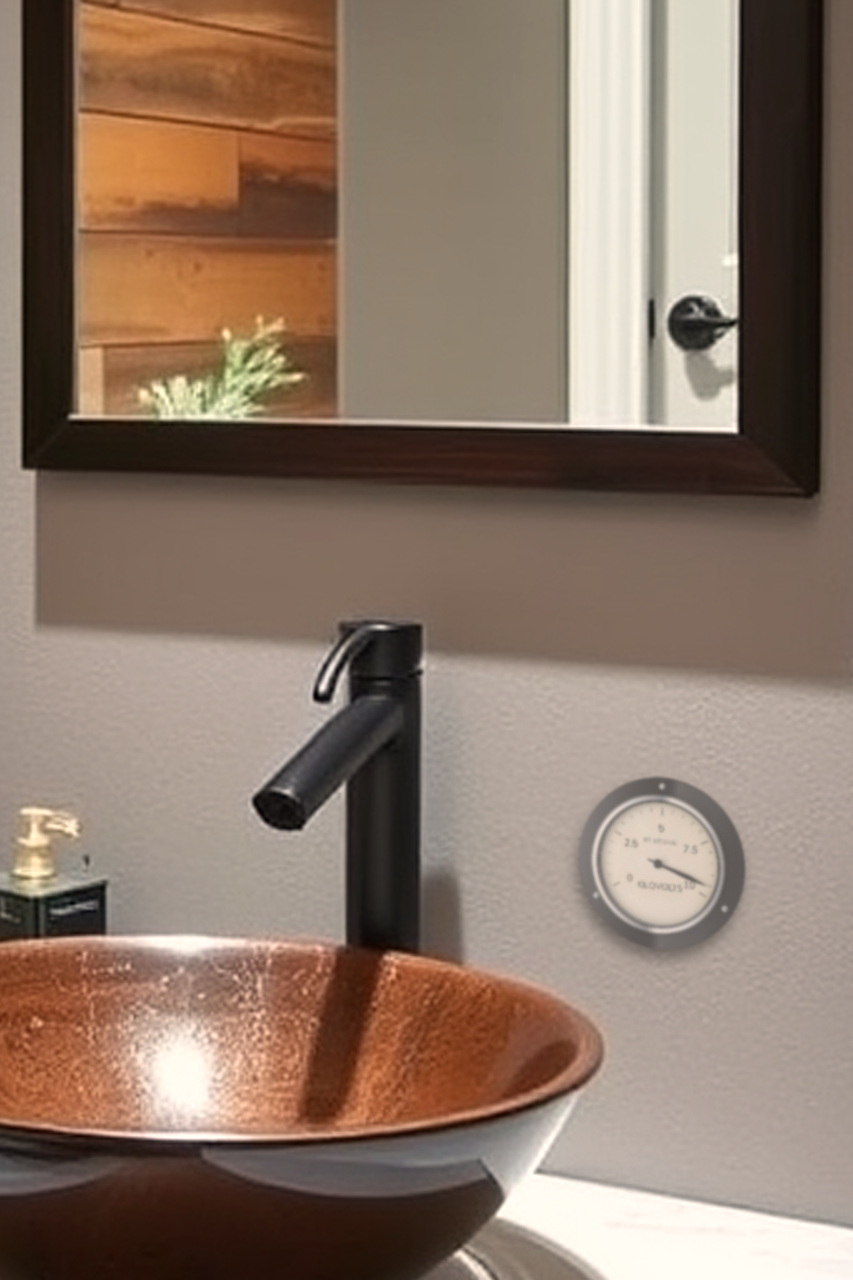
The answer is 9.5 kV
